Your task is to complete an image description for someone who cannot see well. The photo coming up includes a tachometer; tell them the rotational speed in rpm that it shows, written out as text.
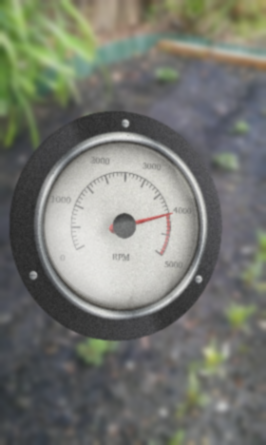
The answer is 4000 rpm
